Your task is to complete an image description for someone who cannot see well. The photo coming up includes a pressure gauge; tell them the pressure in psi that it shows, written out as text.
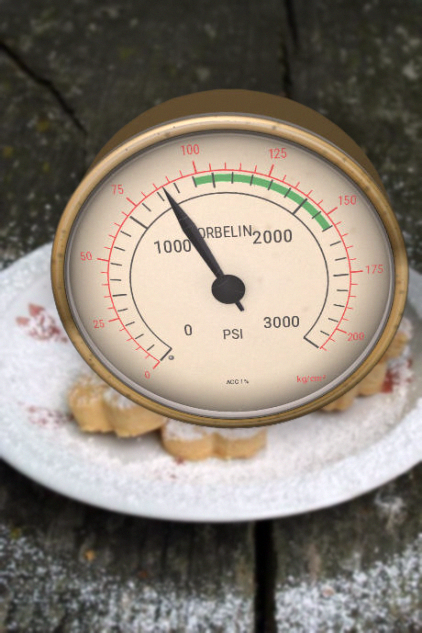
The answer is 1250 psi
